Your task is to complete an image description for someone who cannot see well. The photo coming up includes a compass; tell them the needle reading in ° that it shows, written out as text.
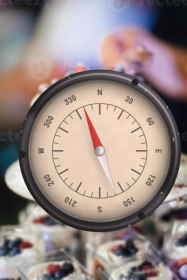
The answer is 340 °
